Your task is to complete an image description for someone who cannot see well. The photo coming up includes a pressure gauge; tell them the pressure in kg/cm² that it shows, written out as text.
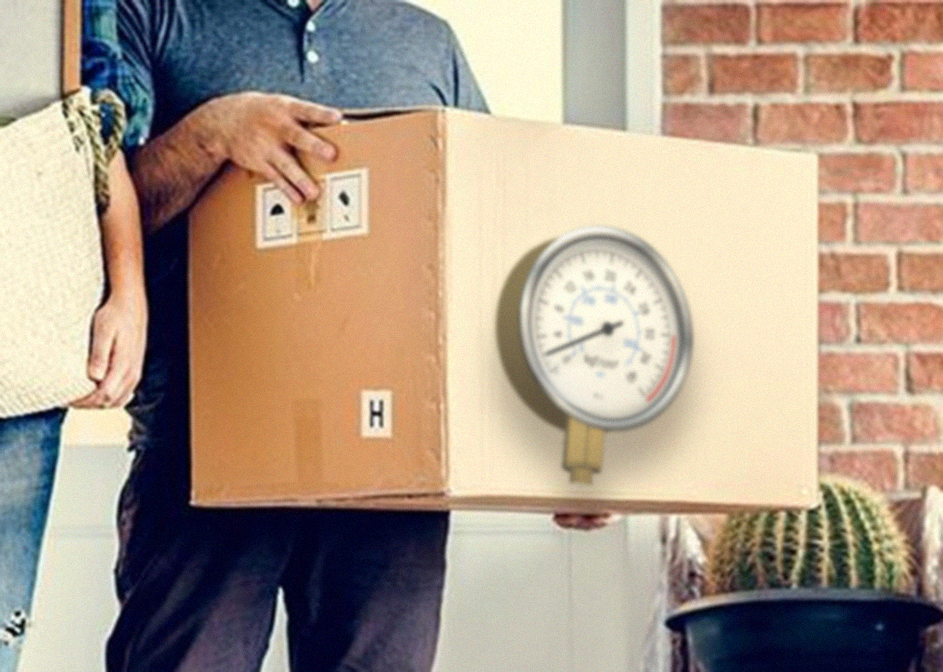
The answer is 2 kg/cm²
